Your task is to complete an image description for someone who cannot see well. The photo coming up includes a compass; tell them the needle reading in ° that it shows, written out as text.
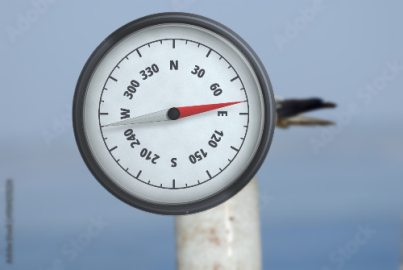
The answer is 80 °
